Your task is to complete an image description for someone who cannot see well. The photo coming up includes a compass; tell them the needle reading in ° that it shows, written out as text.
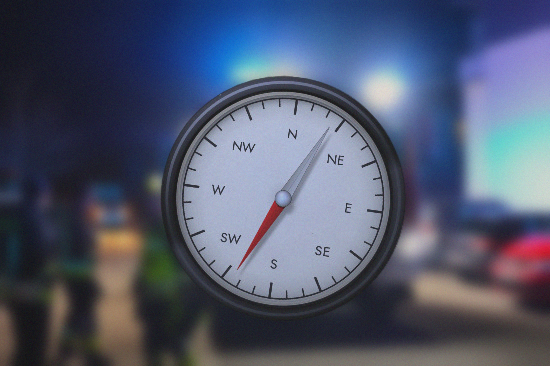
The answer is 205 °
